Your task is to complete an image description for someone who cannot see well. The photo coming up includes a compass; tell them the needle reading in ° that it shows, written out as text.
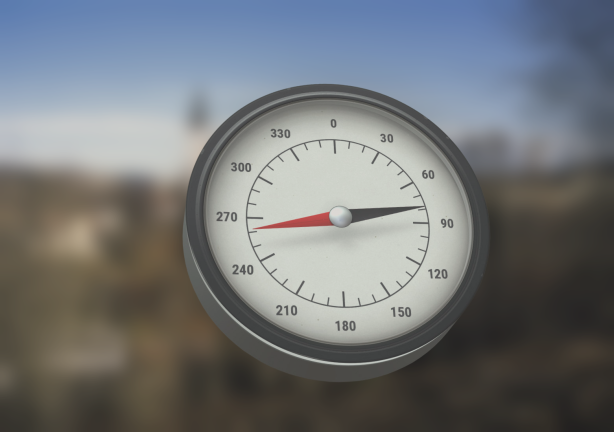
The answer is 260 °
